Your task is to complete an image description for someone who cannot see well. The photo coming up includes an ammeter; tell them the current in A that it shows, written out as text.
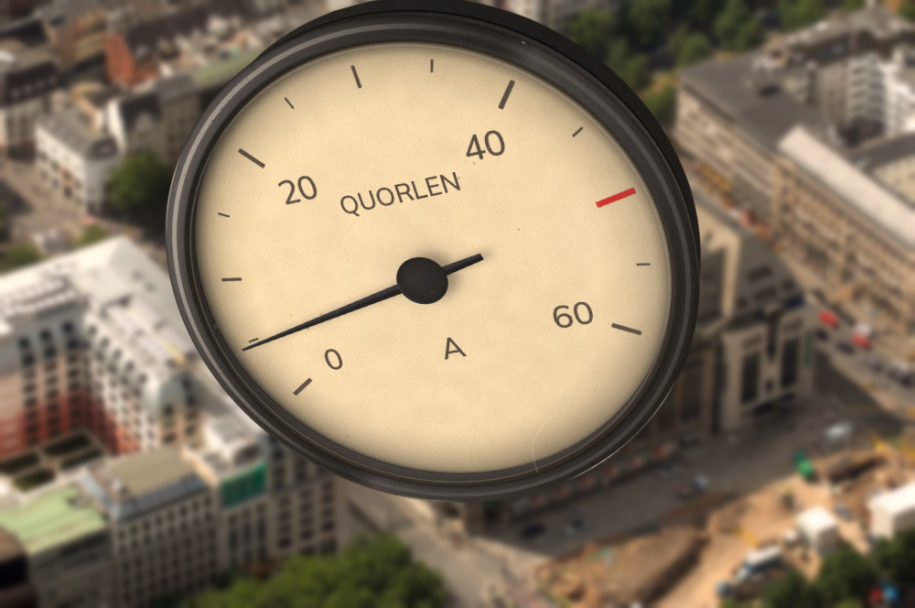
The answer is 5 A
